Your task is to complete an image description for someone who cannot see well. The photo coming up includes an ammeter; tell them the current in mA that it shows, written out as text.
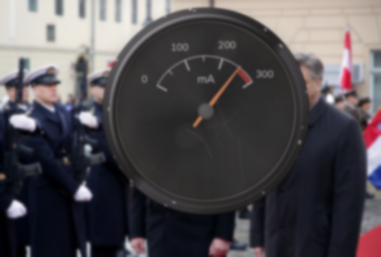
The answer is 250 mA
